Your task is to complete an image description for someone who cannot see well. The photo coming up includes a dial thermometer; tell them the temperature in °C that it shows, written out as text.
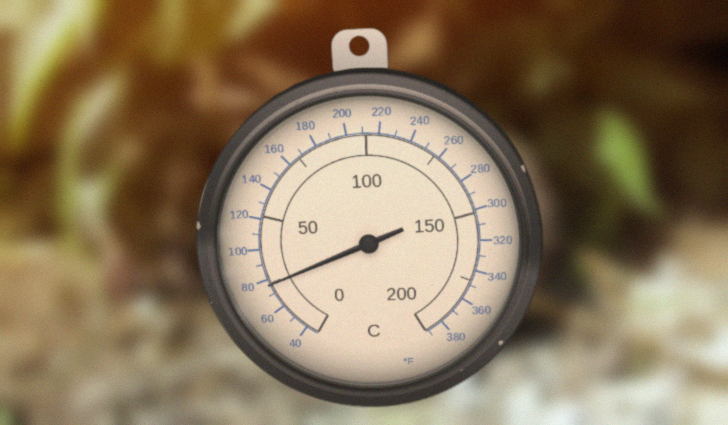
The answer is 25 °C
